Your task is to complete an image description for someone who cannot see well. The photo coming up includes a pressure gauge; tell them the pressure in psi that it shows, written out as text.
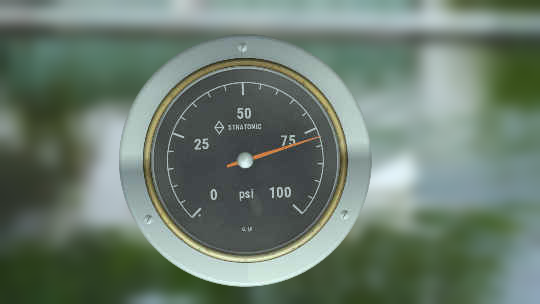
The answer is 77.5 psi
